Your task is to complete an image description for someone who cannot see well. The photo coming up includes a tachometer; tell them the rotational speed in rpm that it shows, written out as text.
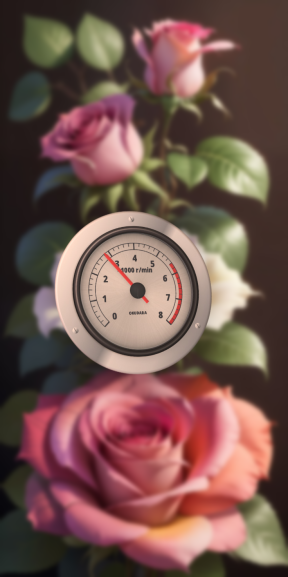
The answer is 2800 rpm
